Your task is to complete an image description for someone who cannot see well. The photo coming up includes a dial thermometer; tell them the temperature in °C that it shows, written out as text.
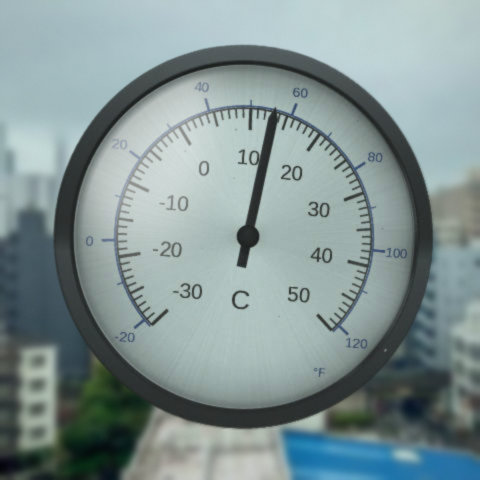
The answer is 13 °C
